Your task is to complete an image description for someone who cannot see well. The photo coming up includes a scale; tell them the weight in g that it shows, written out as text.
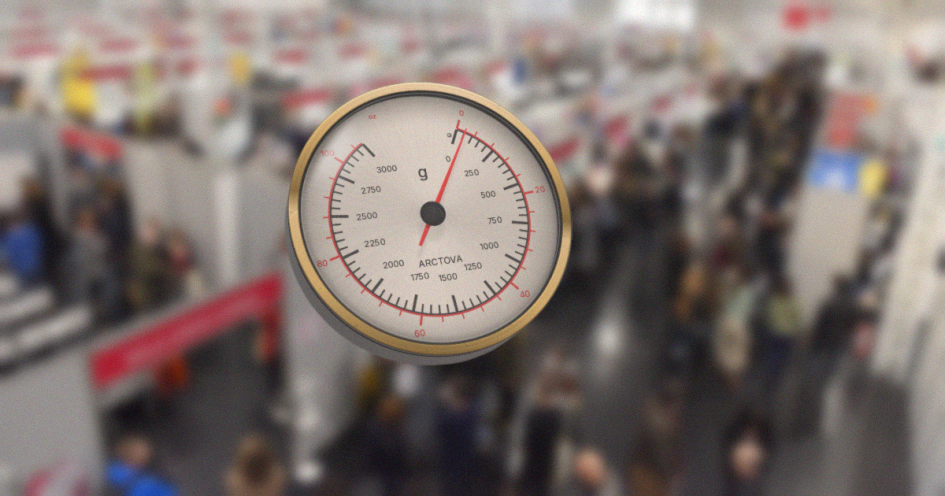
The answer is 50 g
